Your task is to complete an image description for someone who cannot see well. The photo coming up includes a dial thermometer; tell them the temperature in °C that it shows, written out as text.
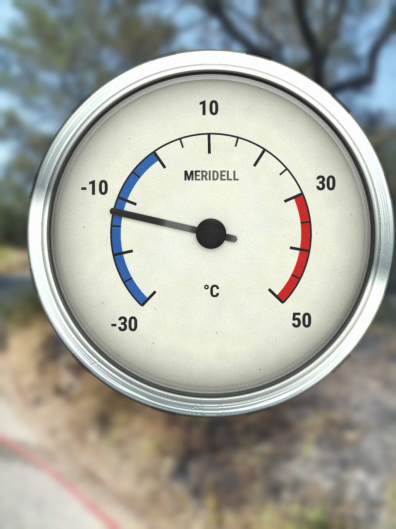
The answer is -12.5 °C
